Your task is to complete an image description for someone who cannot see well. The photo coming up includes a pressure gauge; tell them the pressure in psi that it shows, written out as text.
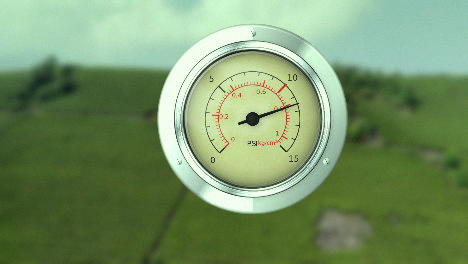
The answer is 11.5 psi
